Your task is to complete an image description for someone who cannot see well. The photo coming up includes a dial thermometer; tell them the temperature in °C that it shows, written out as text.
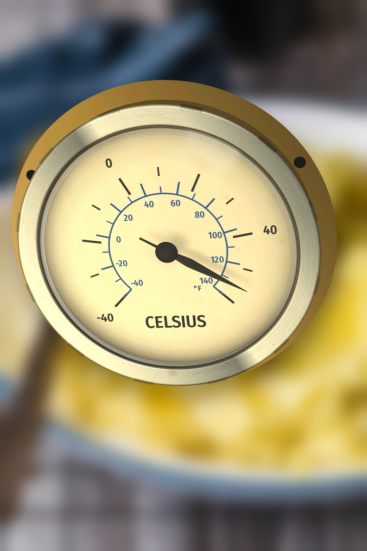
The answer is 55 °C
